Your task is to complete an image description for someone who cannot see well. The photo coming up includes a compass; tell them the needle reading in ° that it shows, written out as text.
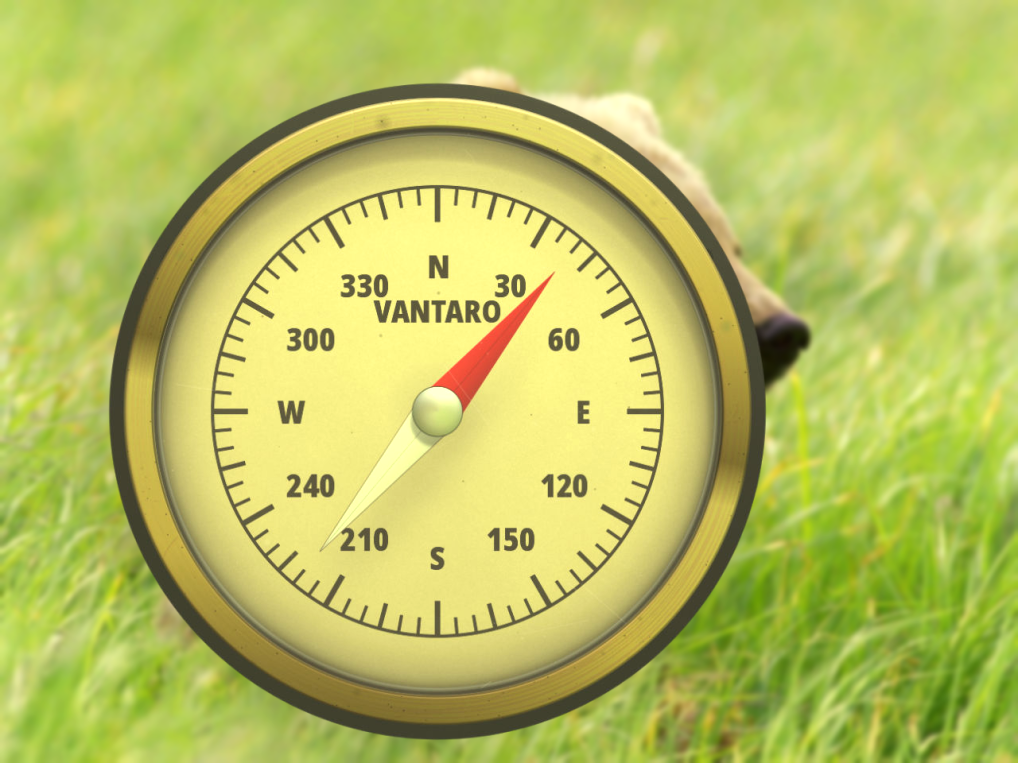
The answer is 40 °
